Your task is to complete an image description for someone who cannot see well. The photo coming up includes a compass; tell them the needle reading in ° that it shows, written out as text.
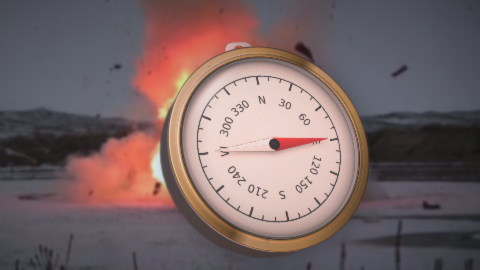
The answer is 90 °
